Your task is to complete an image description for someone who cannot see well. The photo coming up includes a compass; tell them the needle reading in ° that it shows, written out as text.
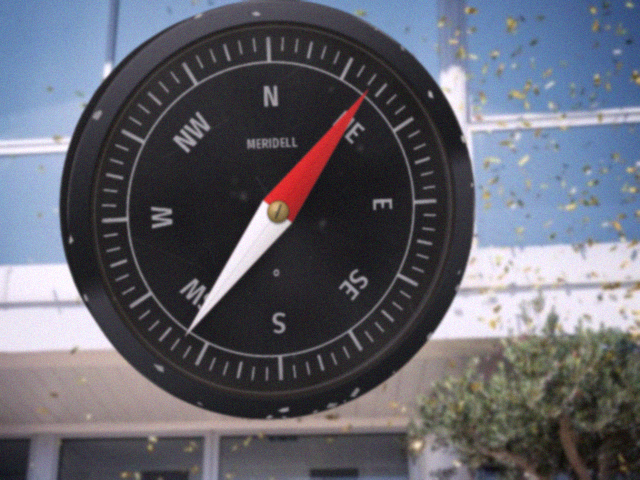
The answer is 40 °
